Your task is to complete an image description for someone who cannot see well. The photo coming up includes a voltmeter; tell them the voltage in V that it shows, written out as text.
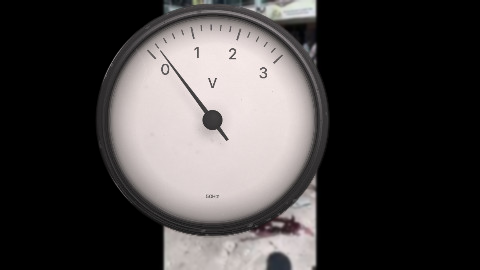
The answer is 0.2 V
